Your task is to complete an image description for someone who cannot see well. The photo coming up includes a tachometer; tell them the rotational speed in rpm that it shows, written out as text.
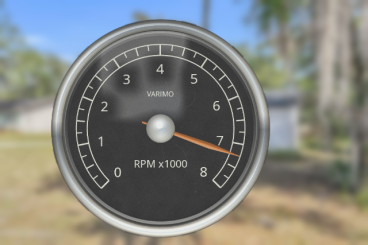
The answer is 7250 rpm
